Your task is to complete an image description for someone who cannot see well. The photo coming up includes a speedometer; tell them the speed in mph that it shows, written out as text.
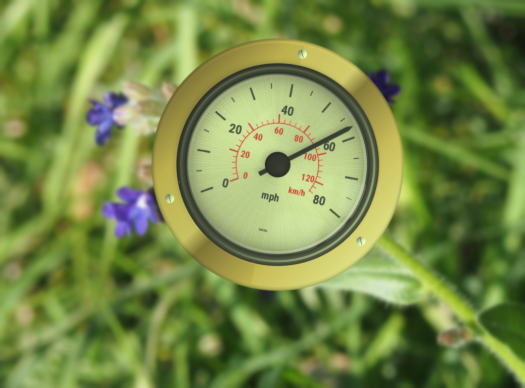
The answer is 57.5 mph
